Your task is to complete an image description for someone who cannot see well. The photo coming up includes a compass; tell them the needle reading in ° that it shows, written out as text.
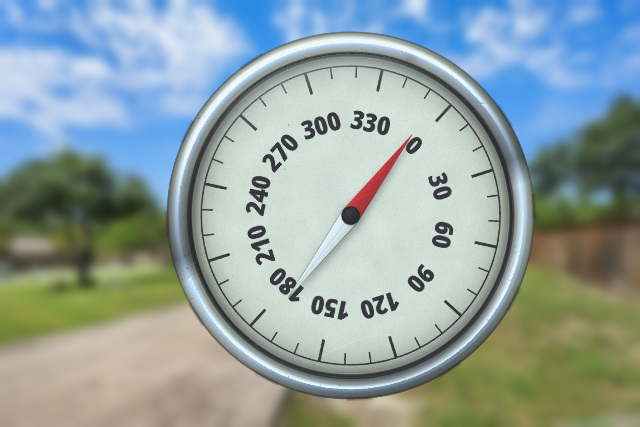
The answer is 355 °
